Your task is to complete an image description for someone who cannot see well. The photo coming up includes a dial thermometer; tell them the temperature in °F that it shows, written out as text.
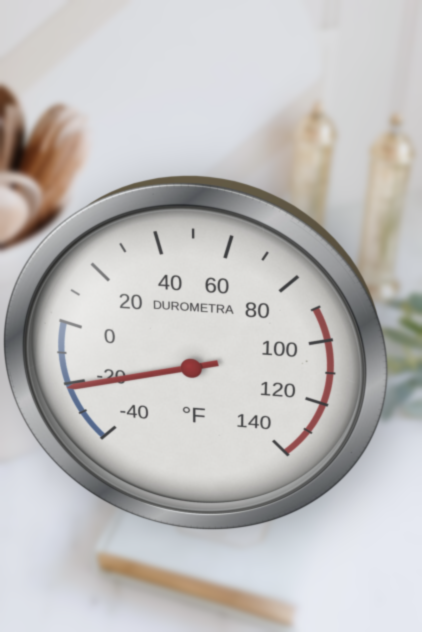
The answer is -20 °F
